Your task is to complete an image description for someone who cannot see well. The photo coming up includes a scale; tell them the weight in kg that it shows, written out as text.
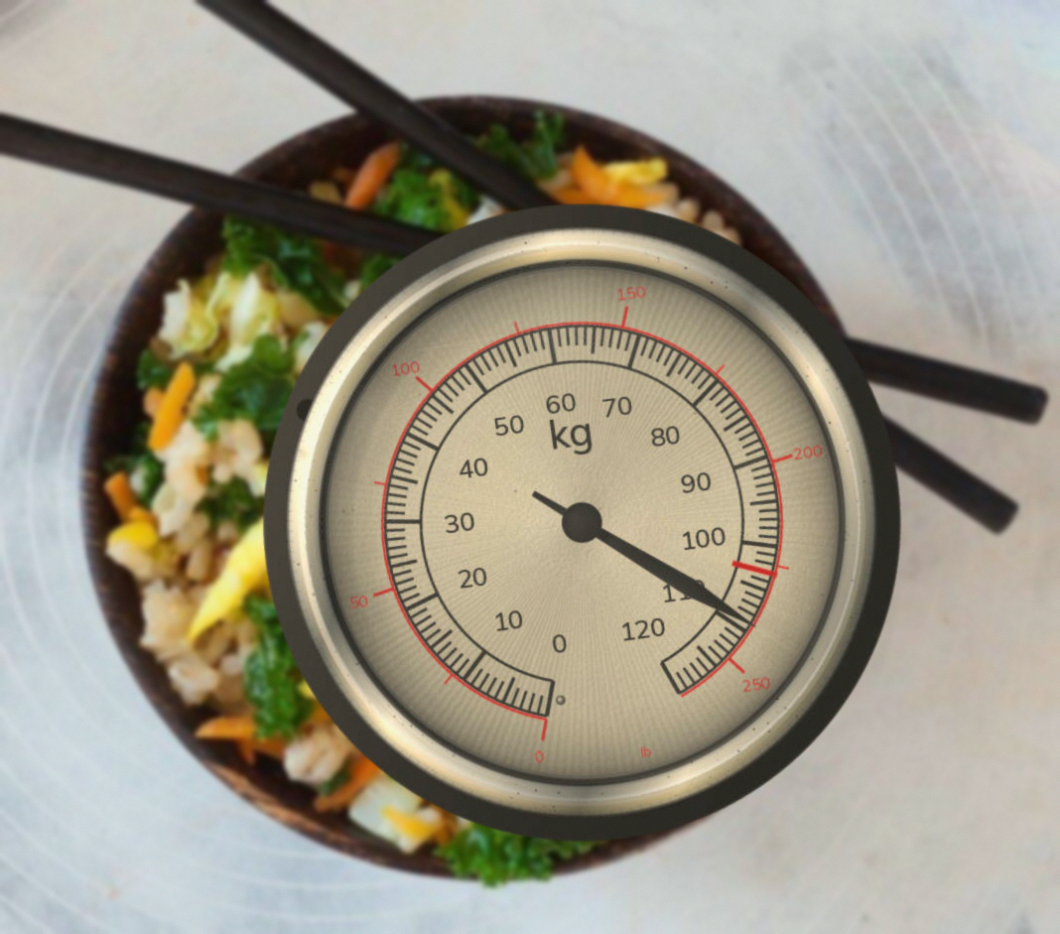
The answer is 109 kg
